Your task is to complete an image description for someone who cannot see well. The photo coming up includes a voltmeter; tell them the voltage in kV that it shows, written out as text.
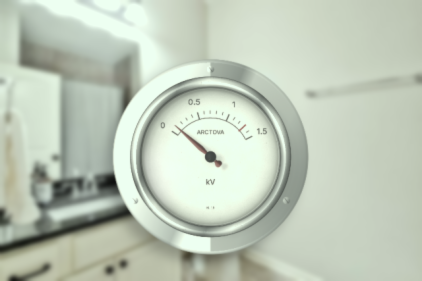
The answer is 0.1 kV
